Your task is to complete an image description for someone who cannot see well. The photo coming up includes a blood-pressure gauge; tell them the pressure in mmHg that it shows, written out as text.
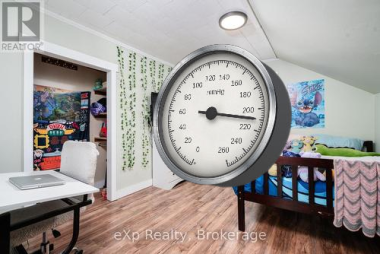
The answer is 210 mmHg
